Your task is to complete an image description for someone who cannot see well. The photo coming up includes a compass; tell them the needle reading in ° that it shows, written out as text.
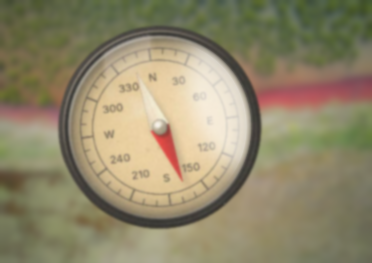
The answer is 165 °
